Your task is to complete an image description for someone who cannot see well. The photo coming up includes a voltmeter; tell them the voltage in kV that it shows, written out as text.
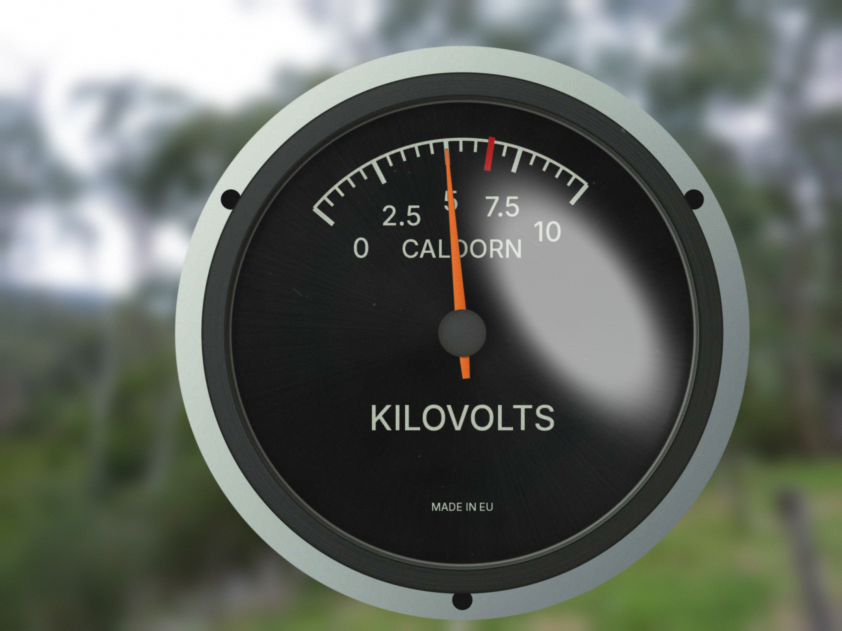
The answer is 5 kV
